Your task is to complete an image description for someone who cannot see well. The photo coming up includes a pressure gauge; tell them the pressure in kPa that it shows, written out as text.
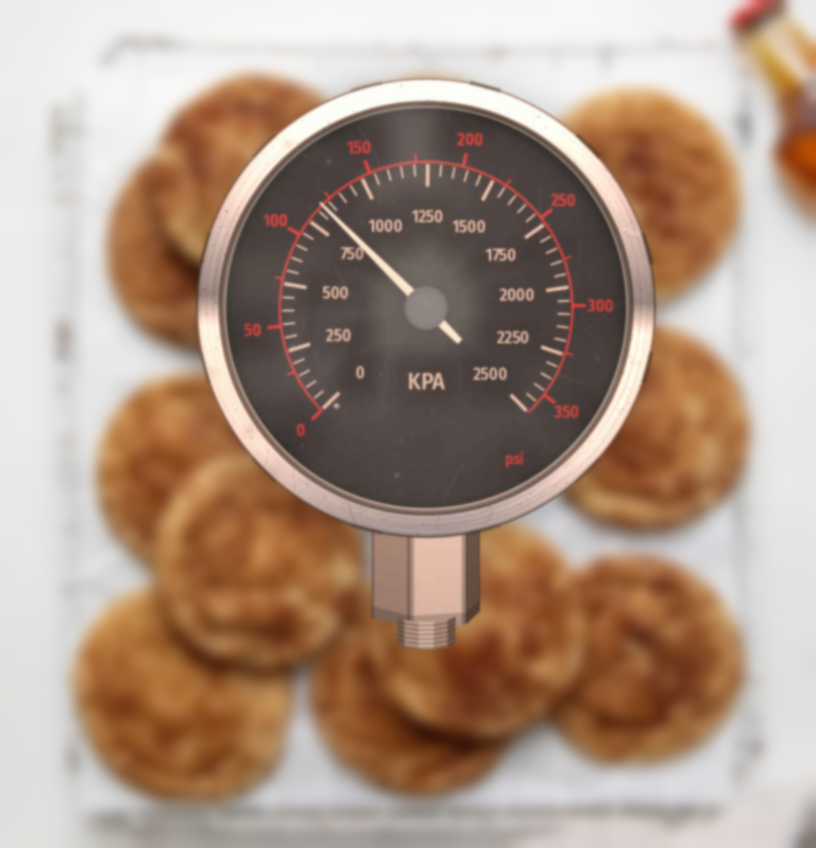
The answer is 825 kPa
